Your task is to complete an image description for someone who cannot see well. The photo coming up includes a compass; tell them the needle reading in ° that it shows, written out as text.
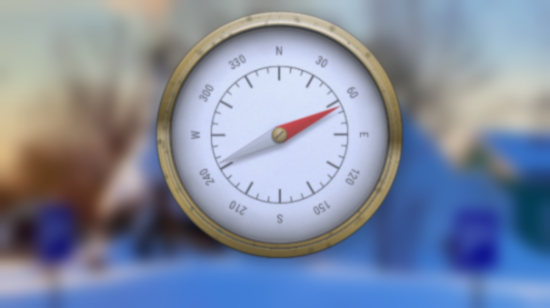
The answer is 65 °
